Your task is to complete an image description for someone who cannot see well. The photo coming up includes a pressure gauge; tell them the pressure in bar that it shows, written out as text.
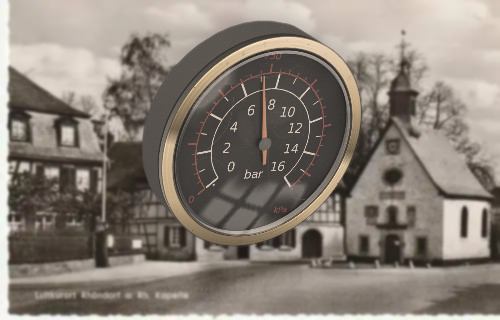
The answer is 7 bar
